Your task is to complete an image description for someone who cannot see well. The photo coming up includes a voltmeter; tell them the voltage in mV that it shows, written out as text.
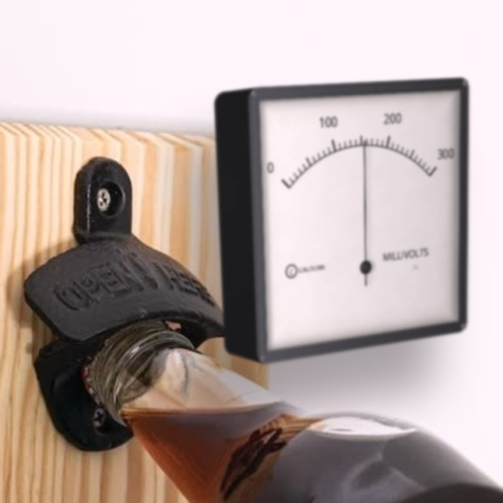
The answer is 150 mV
